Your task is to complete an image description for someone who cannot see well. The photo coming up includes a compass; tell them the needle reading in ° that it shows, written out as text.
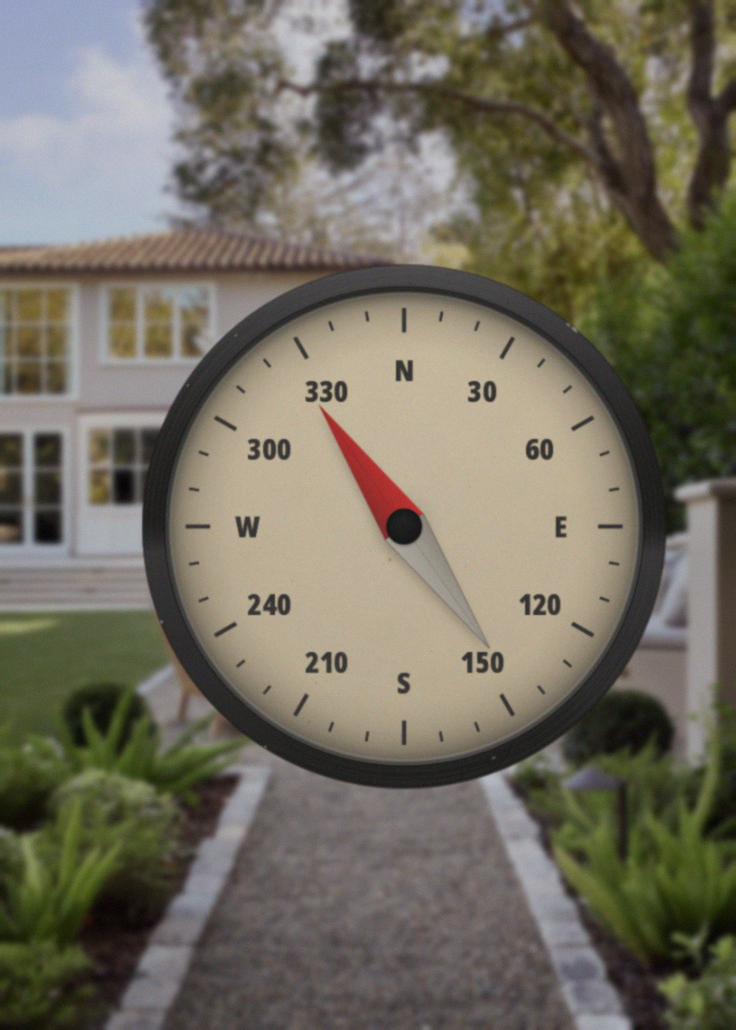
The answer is 325 °
